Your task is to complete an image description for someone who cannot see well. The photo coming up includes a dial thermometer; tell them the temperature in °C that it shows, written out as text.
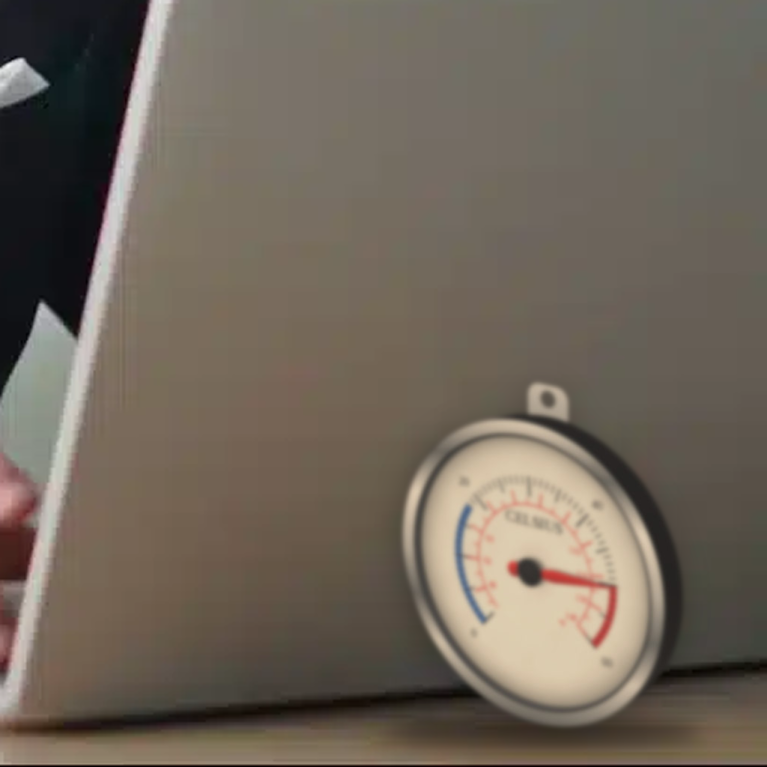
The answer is 50 °C
